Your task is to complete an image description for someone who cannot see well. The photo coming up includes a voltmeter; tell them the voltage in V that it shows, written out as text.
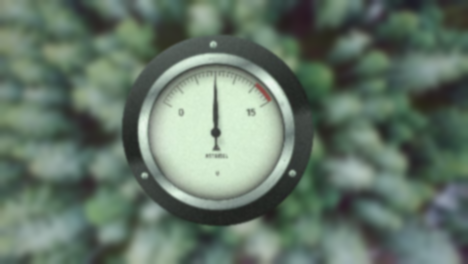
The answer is 7.5 V
